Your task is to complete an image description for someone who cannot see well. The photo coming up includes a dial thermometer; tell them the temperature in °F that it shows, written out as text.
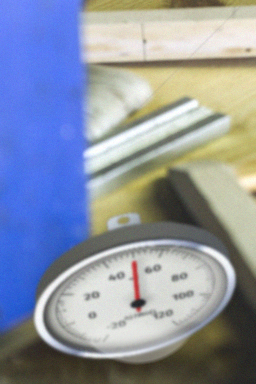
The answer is 50 °F
